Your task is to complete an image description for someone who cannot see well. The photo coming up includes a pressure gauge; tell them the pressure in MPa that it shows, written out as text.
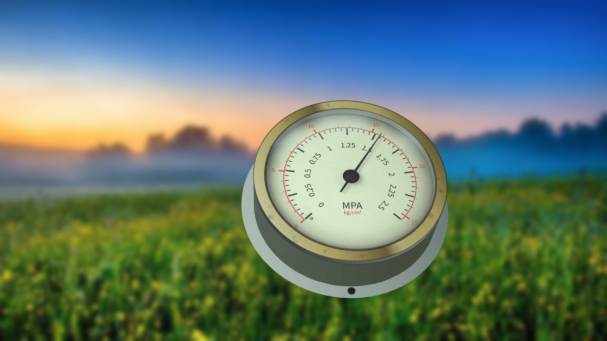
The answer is 1.55 MPa
